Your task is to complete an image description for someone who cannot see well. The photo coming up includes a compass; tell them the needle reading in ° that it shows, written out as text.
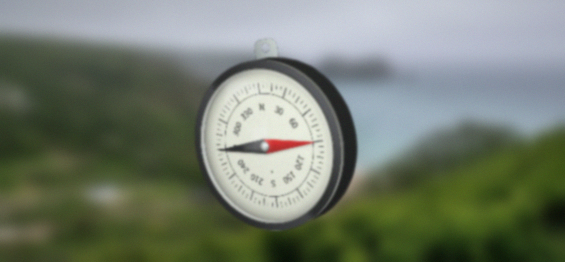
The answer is 90 °
